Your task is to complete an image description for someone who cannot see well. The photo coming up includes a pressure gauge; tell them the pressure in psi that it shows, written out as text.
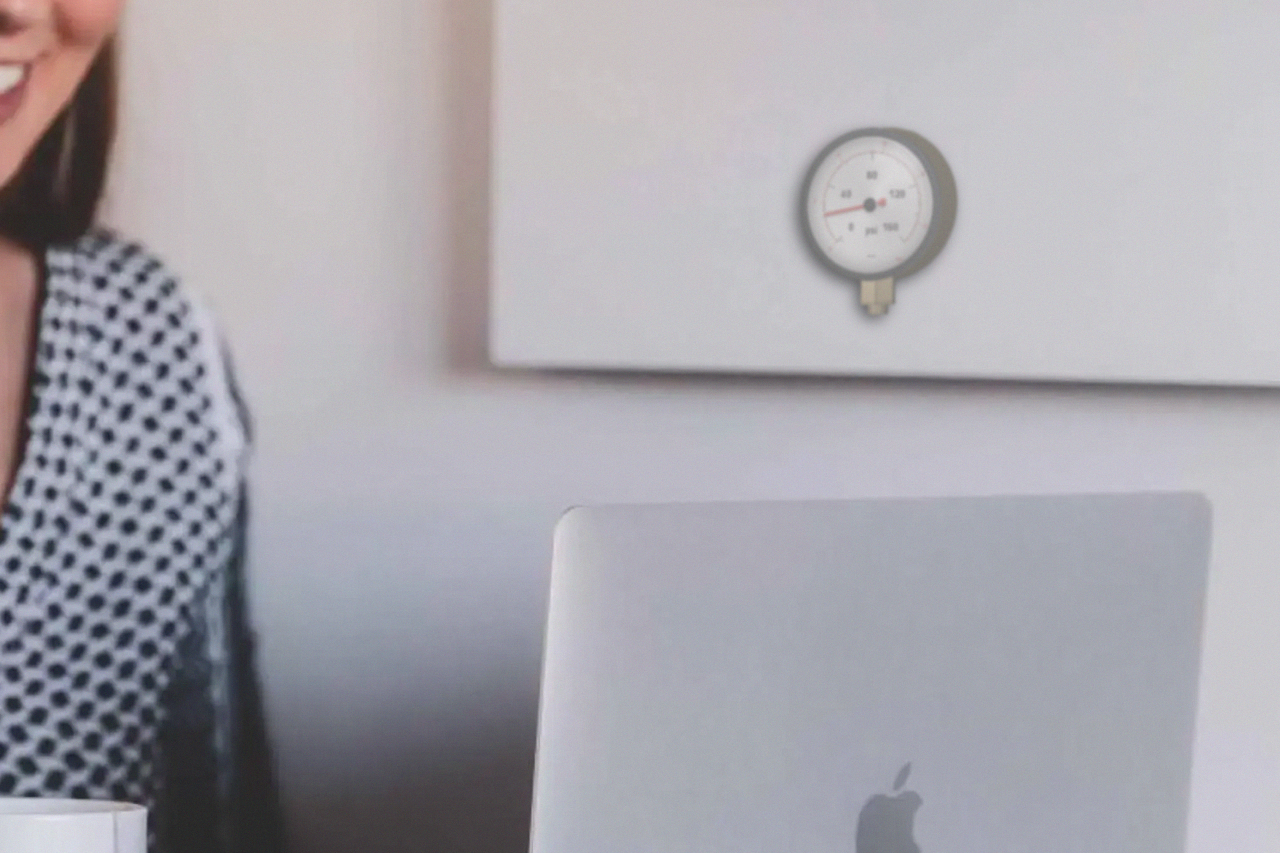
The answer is 20 psi
